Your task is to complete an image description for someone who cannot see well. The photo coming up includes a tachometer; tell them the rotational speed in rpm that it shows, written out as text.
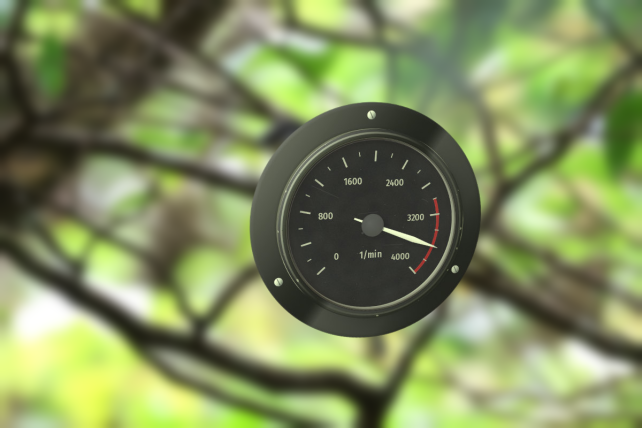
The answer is 3600 rpm
